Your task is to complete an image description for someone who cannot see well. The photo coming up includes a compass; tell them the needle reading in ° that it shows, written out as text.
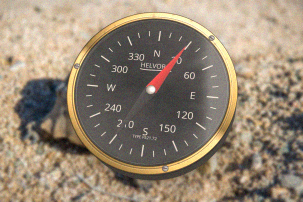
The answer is 30 °
